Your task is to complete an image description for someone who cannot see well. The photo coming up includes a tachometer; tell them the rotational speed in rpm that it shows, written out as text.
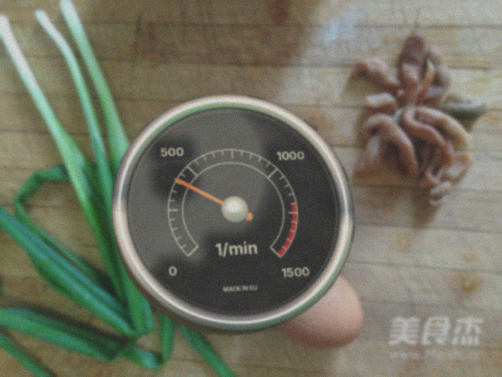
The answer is 400 rpm
